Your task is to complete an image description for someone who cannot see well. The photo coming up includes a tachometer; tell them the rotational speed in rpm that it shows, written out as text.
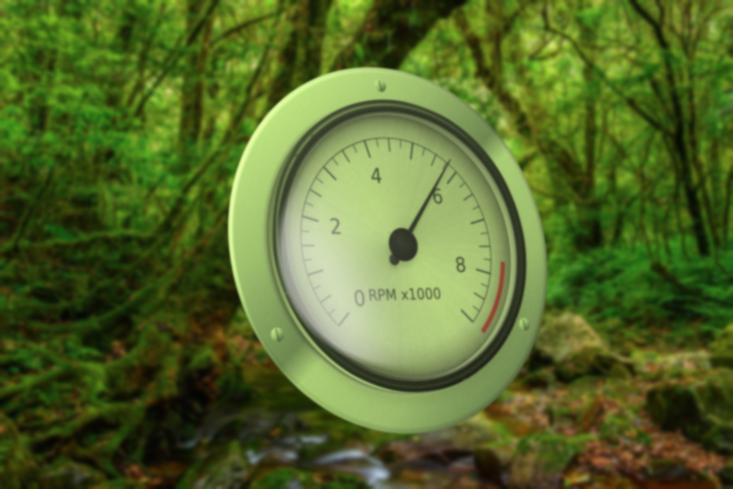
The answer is 5750 rpm
